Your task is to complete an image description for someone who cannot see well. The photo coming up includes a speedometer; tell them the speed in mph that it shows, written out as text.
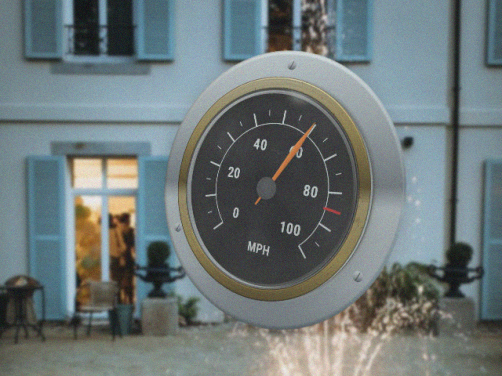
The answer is 60 mph
